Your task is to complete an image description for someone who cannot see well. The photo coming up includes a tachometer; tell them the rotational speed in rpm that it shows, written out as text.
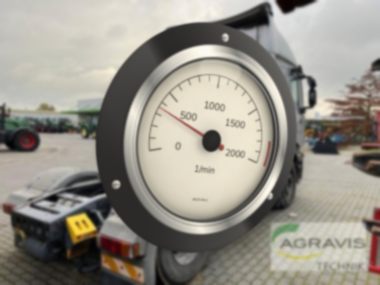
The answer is 350 rpm
